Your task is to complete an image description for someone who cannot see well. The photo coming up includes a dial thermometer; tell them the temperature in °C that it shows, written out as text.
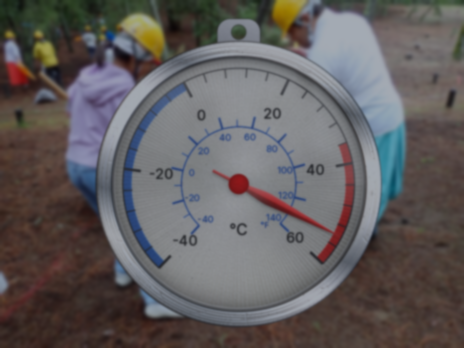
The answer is 54 °C
